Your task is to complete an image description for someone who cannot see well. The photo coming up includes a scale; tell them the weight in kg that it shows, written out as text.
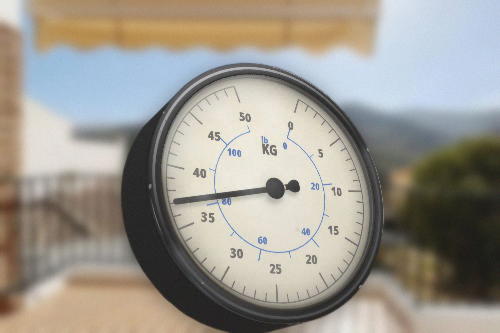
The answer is 37 kg
